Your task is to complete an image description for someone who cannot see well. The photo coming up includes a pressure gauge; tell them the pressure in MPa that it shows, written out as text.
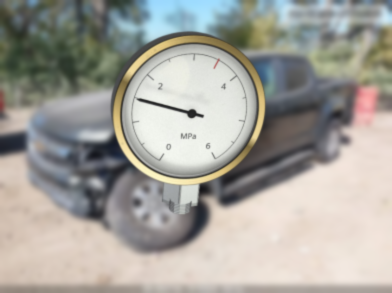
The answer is 1.5 MPa
